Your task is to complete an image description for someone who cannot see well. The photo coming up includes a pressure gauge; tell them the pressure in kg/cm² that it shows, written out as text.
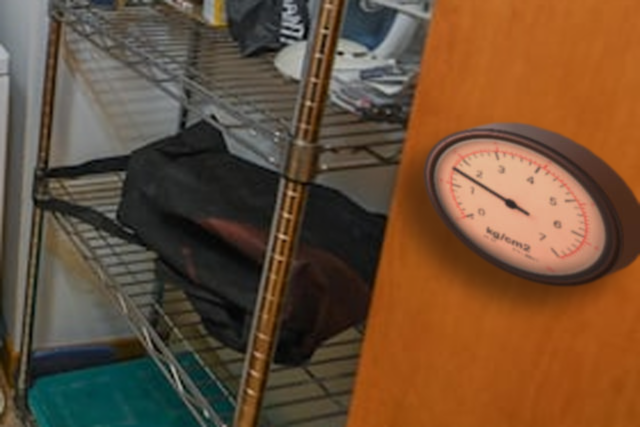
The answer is 1.6 kg/cm²
